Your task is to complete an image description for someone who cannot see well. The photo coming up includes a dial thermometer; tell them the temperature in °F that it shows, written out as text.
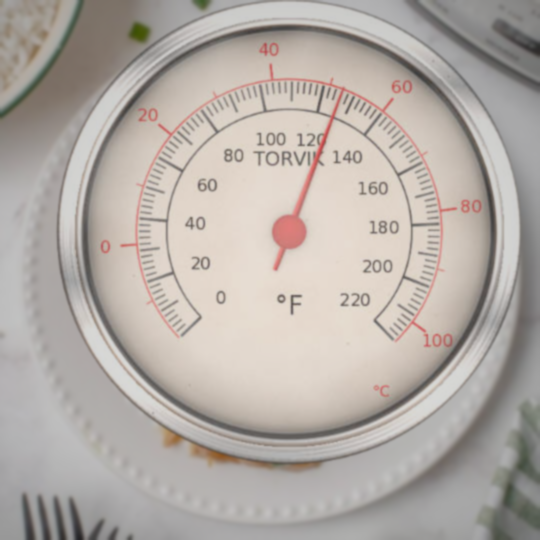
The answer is 126 °F
